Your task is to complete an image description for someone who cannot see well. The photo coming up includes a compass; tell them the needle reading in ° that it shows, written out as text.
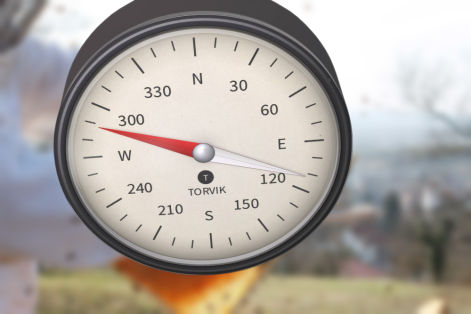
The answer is 290 °
